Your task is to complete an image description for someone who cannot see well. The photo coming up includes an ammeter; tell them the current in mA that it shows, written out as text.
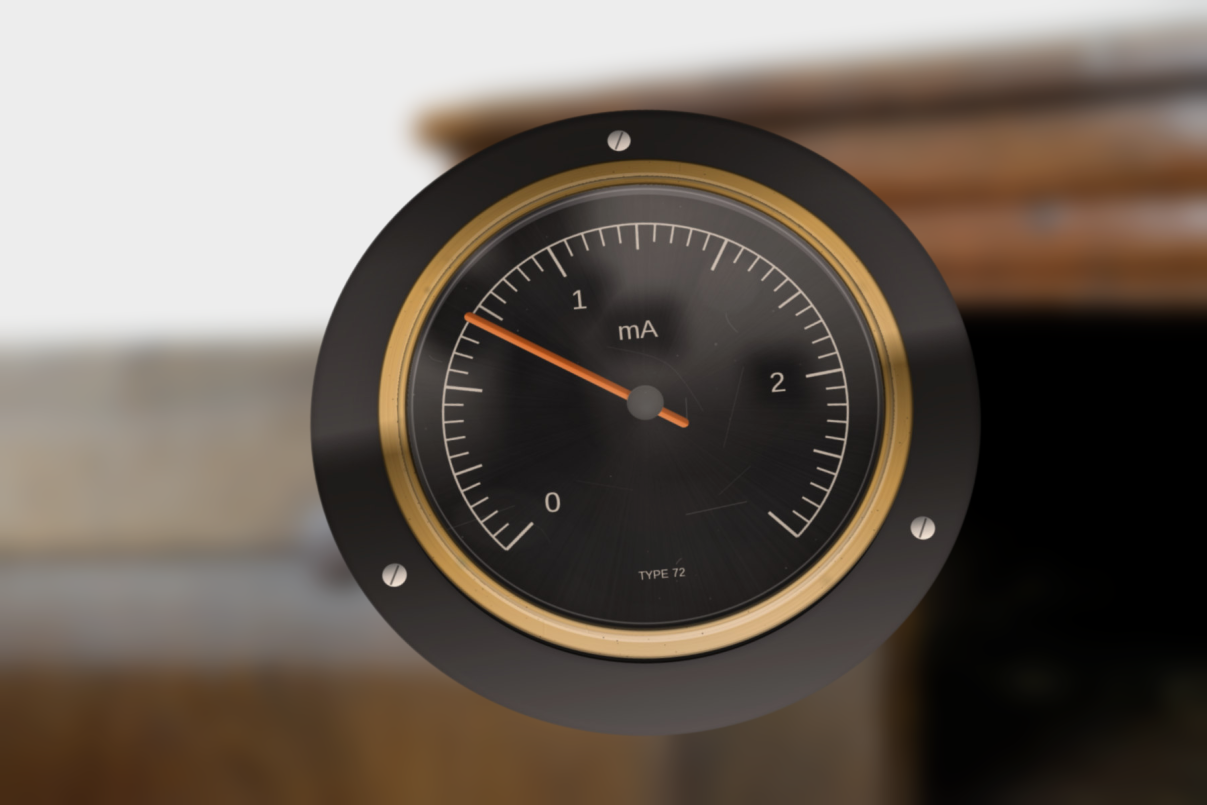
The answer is 0.7 mA
